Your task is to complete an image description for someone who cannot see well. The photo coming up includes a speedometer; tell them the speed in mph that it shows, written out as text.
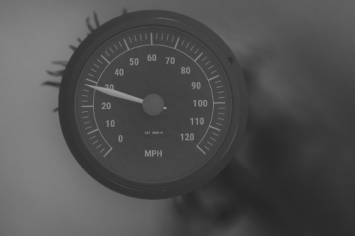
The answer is 28 mph
